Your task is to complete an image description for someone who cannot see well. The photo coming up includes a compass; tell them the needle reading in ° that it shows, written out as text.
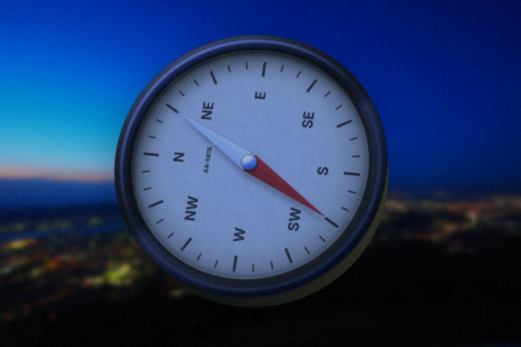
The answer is 210 °
